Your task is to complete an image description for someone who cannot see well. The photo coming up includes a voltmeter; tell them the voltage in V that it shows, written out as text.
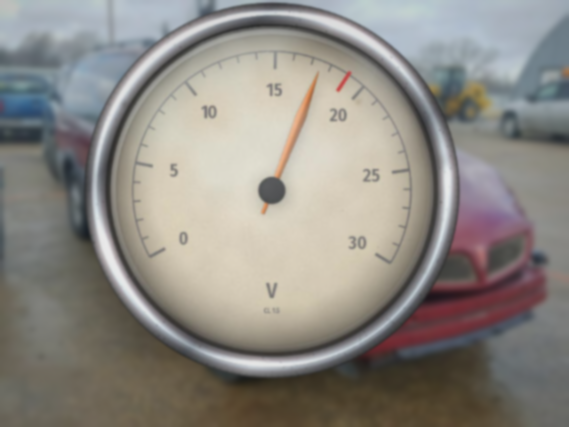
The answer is 17.5 V
